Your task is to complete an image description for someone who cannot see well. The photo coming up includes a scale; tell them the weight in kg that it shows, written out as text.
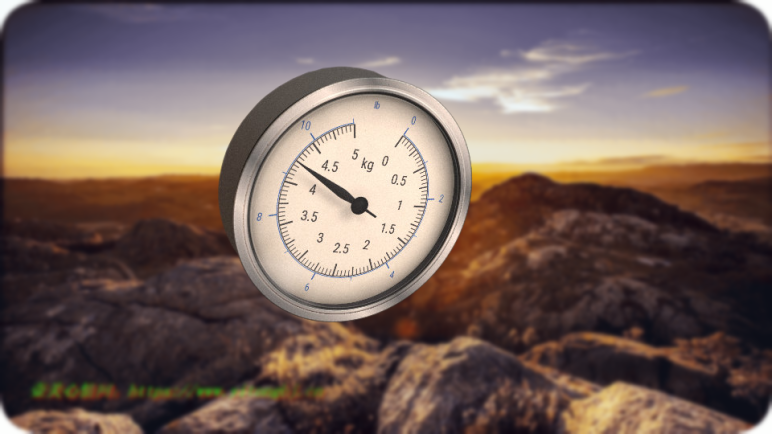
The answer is 4.25 kg
